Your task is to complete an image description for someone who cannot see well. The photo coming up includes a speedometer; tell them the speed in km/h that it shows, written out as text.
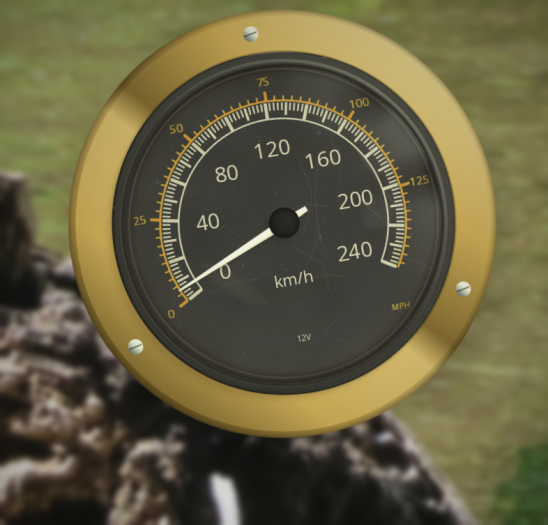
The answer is 6 km/h
